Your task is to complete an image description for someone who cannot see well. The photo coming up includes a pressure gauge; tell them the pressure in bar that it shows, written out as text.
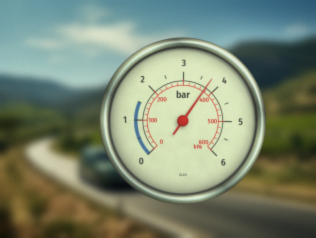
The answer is 3.75 bar
